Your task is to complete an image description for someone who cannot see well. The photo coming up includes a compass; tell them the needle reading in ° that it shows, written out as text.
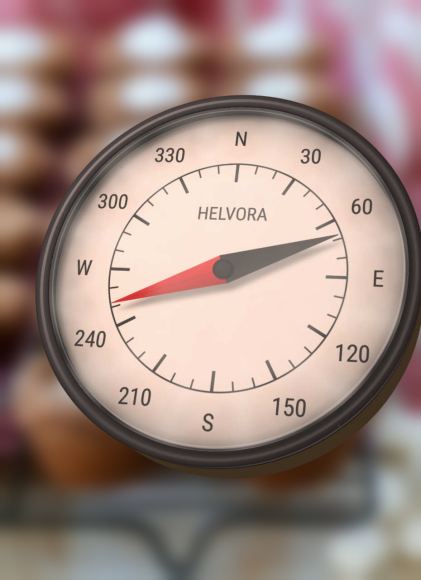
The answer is 250 °
